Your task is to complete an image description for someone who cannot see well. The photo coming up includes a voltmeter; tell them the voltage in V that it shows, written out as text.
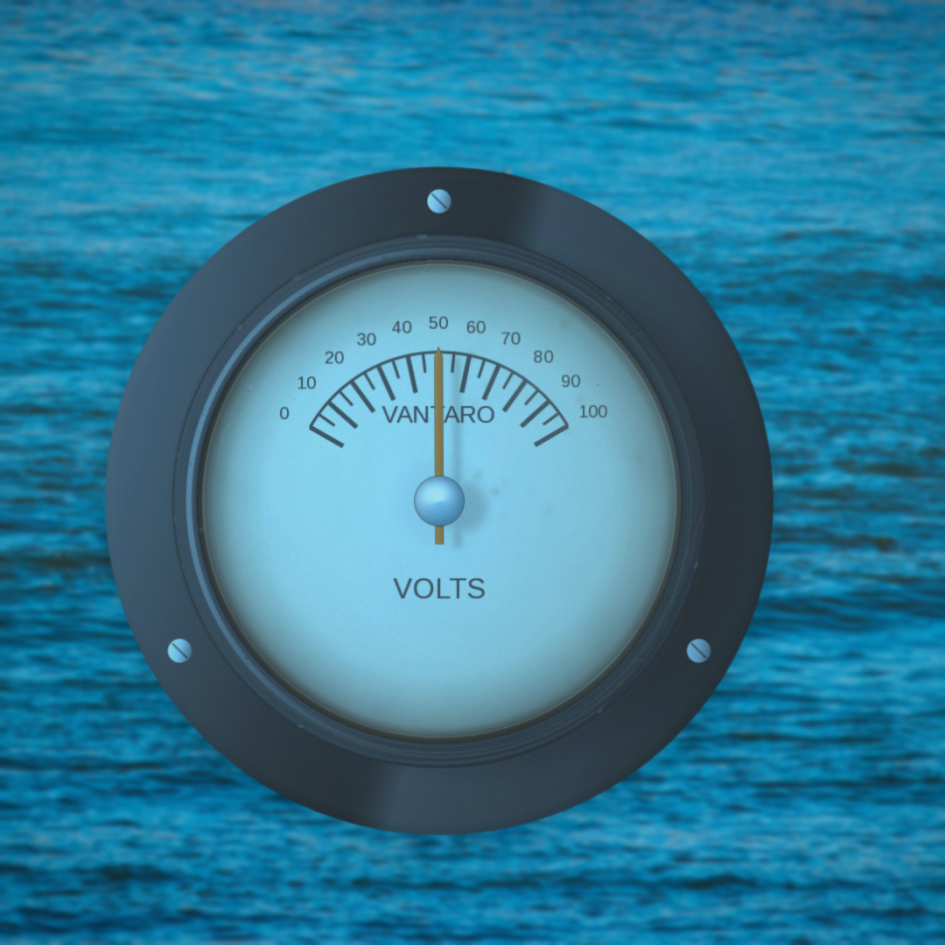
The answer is 50 V
